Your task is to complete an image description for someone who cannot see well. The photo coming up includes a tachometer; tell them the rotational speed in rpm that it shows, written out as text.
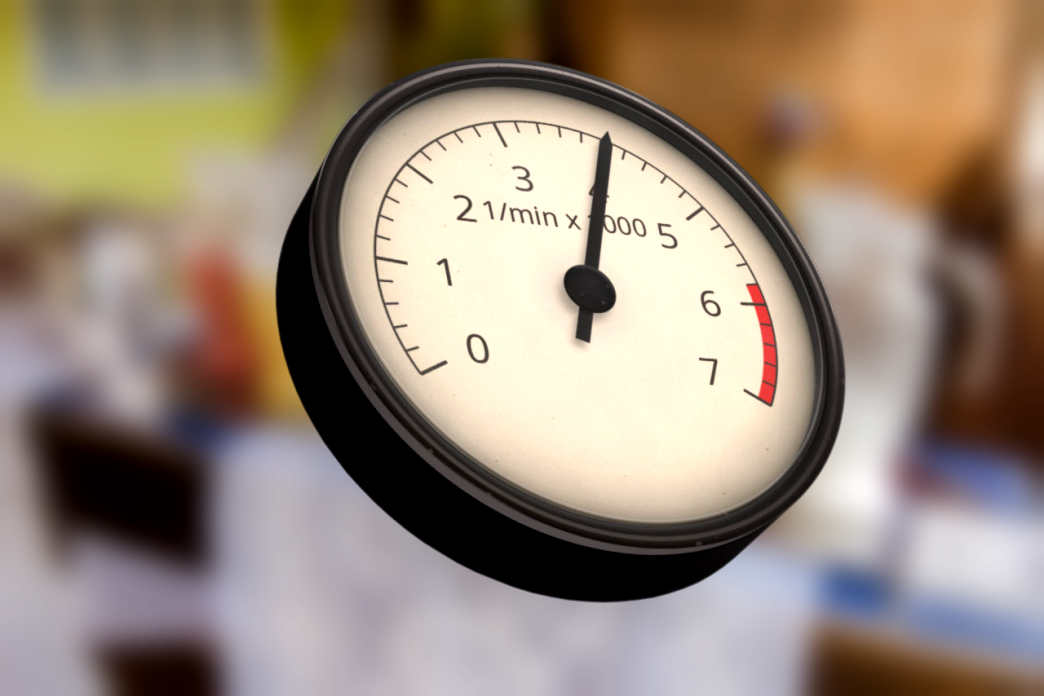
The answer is 4000 rpm
